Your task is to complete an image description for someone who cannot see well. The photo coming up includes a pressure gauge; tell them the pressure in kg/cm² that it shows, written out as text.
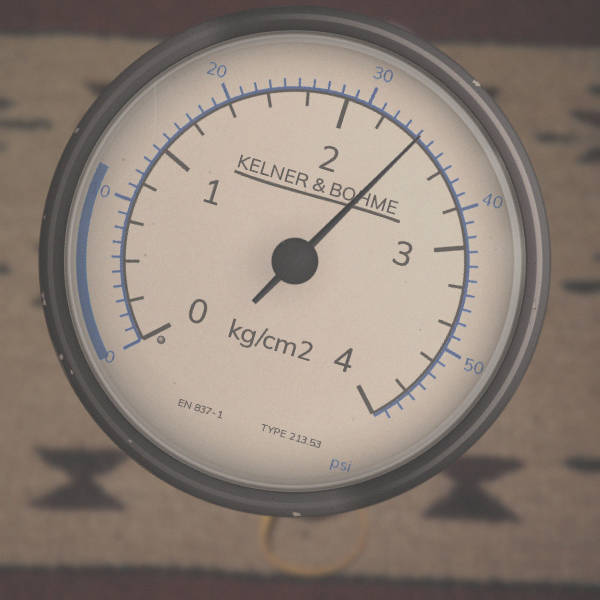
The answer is 2.4 kg/cm²
